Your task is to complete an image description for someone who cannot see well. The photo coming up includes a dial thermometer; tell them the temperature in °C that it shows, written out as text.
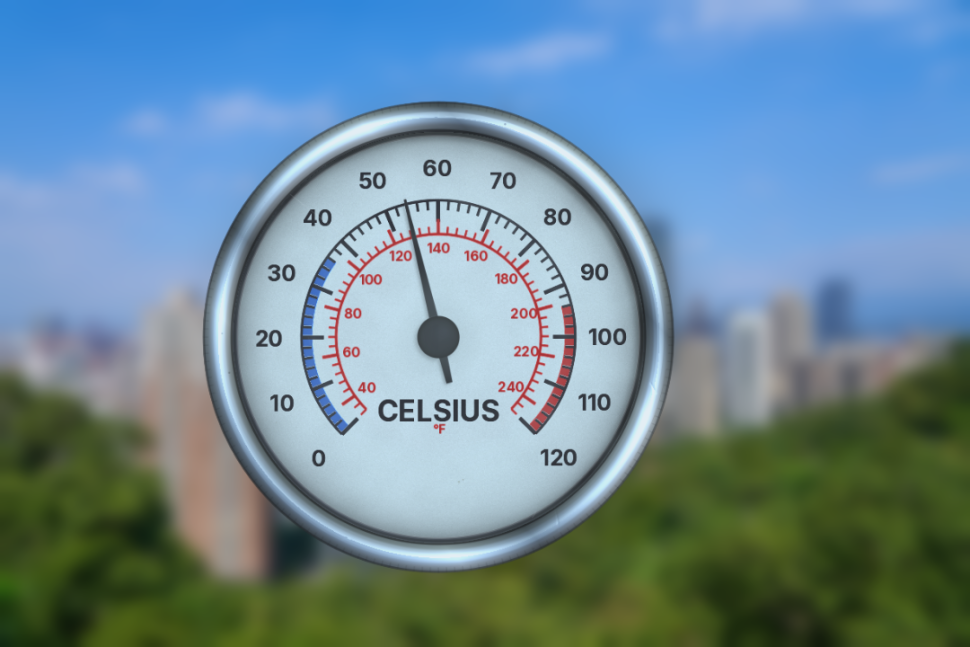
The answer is 54 °C
